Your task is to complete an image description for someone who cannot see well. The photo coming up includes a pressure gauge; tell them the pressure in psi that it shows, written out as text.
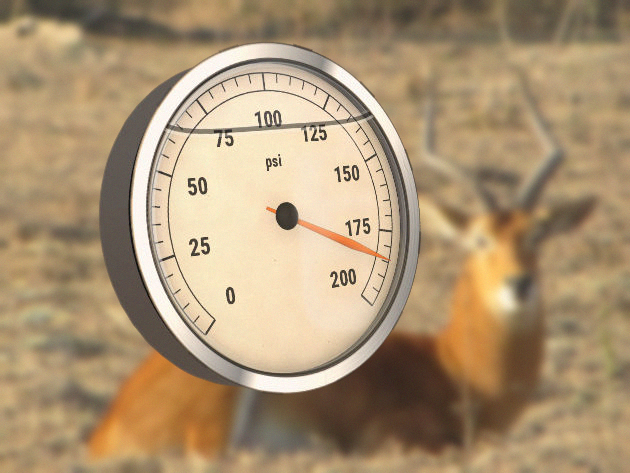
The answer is 185 psi
